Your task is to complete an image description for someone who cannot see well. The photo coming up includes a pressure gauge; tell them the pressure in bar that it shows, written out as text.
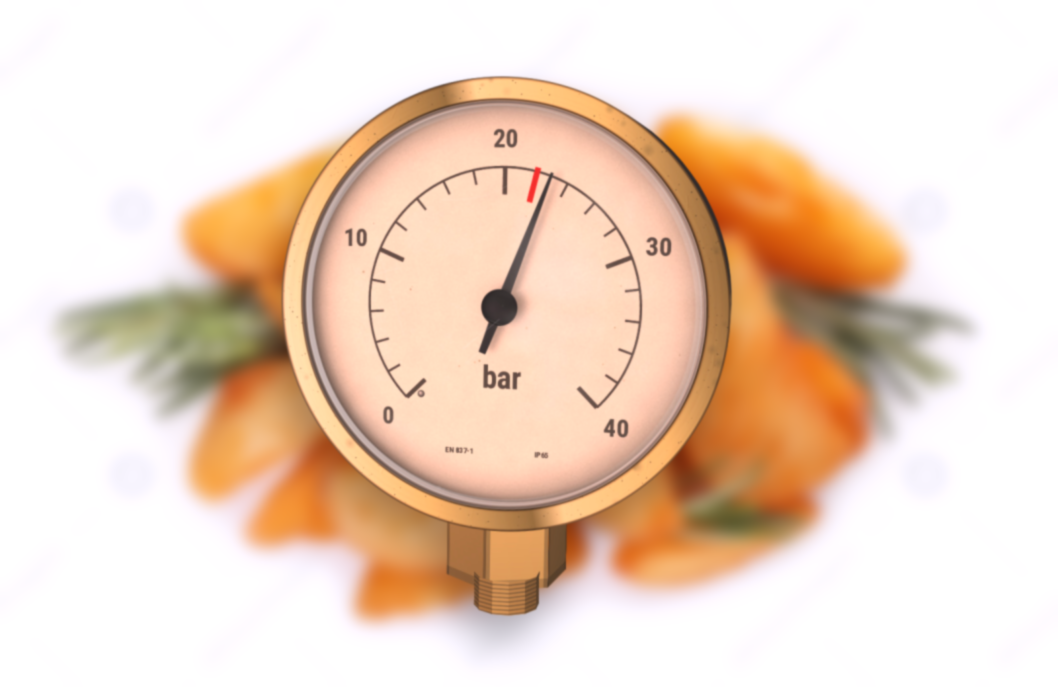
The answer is 23 bar
